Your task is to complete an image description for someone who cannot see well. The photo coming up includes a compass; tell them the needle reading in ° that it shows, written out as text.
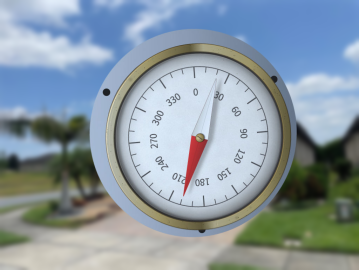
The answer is 200 °
